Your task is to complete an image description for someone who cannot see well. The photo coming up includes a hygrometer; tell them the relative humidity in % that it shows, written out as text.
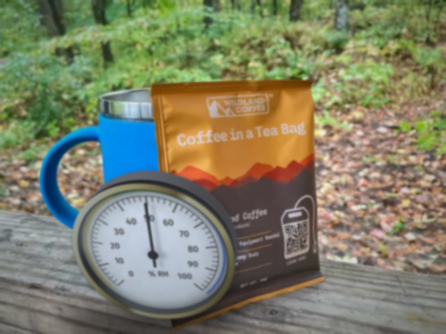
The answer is 50 %
